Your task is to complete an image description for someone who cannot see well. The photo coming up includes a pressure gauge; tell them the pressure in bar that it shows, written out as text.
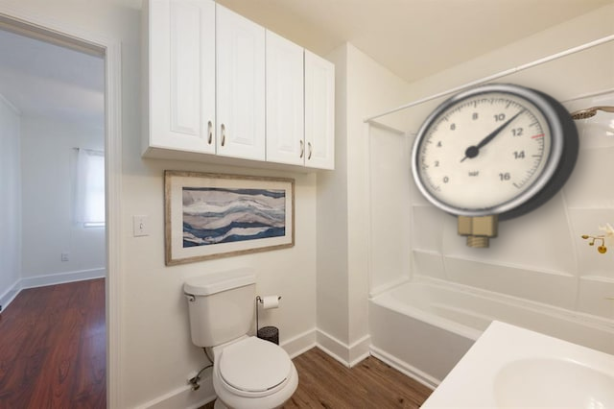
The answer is 11 bar
